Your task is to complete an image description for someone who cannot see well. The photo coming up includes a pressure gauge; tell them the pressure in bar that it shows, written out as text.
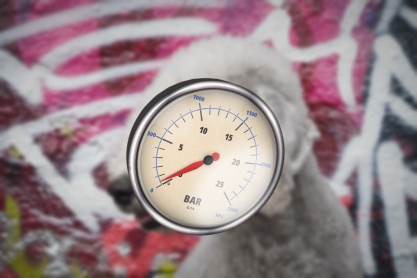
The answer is 0.5 bar
